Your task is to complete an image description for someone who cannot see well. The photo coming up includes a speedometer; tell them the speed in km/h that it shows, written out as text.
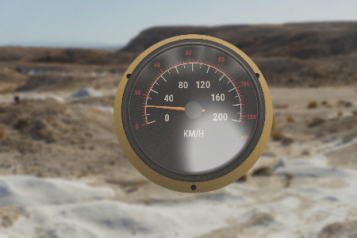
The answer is 20 km/h
